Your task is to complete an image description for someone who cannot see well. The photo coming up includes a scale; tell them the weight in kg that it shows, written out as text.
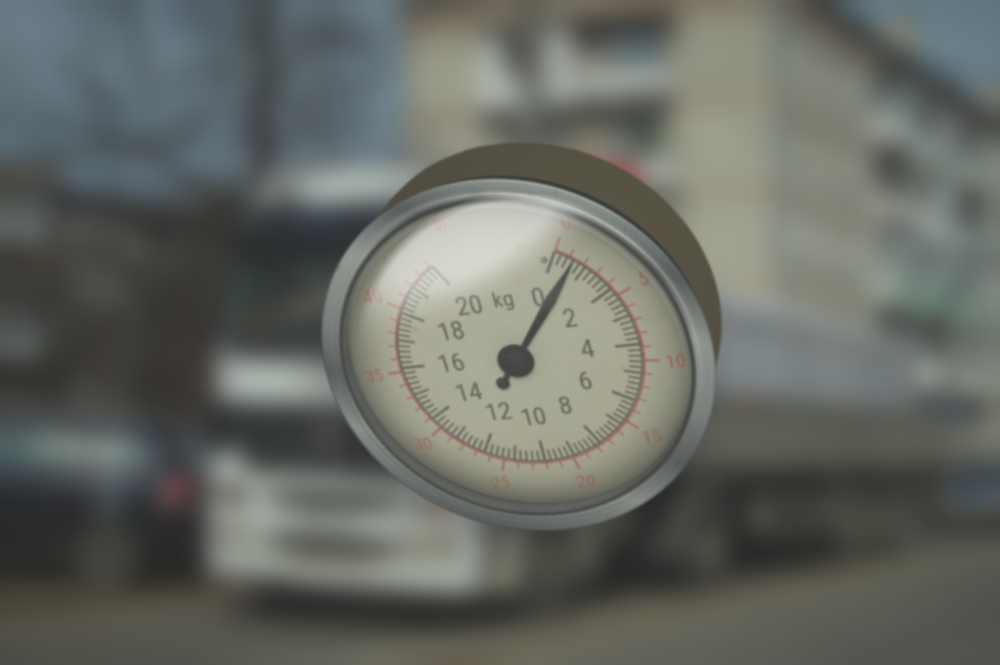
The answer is 0.6 kg
